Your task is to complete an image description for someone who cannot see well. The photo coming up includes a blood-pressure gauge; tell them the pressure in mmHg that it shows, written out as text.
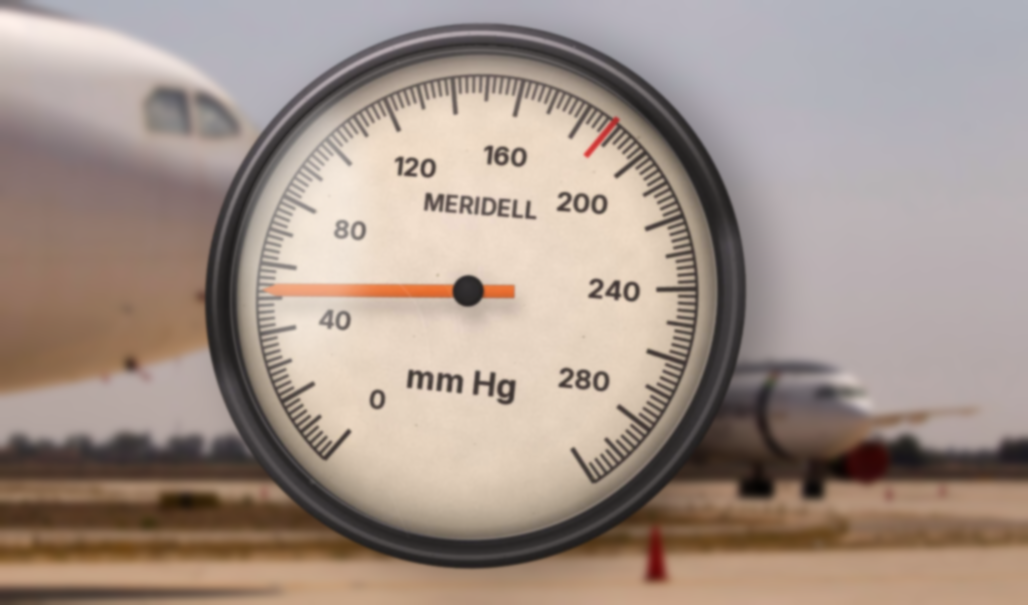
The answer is 52 mmHg
